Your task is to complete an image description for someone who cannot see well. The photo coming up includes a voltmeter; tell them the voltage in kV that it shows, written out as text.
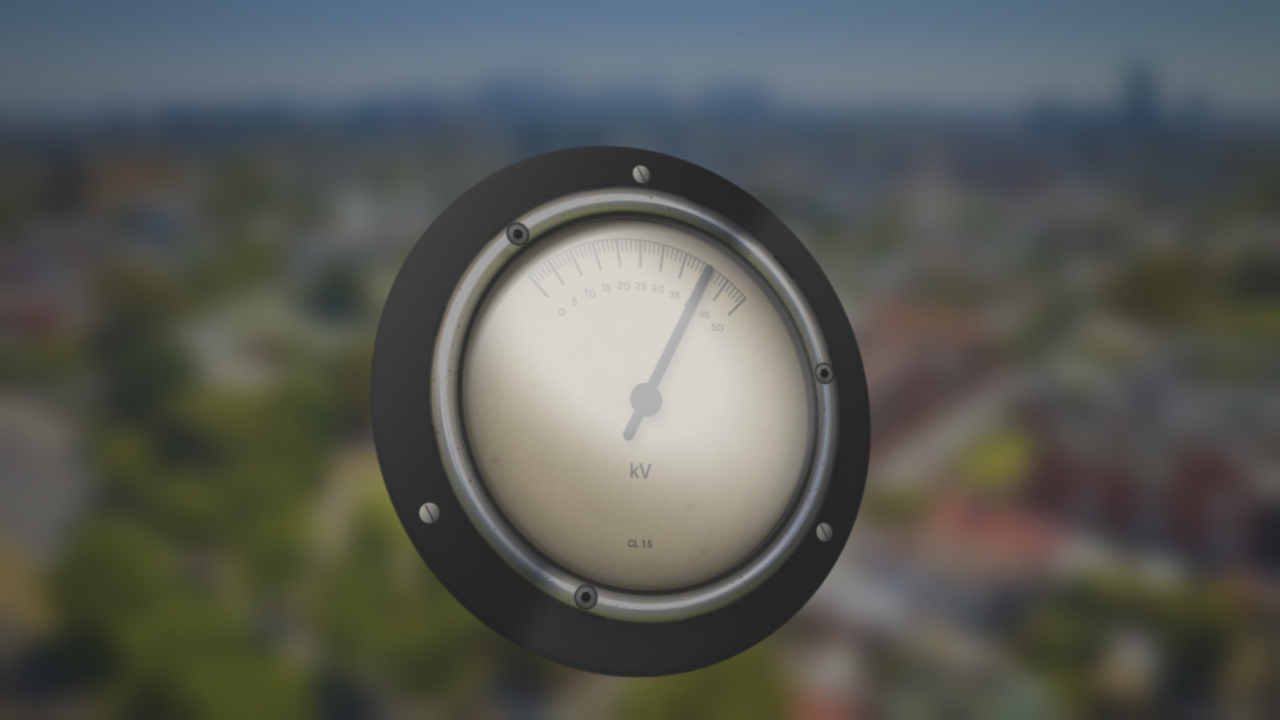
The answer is 40 kV
